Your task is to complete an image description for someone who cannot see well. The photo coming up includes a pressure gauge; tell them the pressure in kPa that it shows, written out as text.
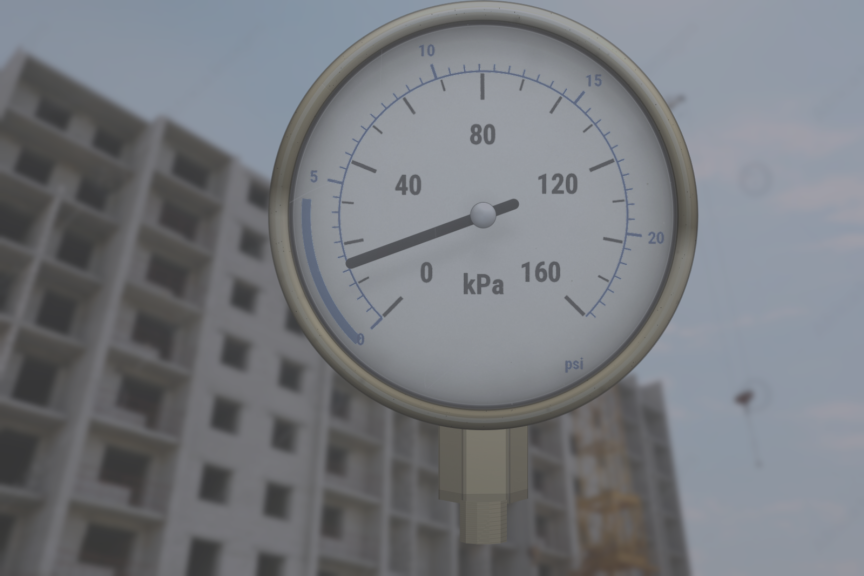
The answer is 15 kPa
